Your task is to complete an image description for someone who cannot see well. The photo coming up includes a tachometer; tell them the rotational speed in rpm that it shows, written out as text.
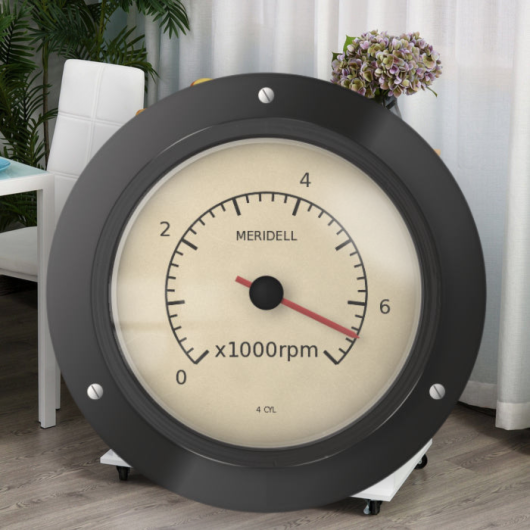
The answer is 6500 rpm
